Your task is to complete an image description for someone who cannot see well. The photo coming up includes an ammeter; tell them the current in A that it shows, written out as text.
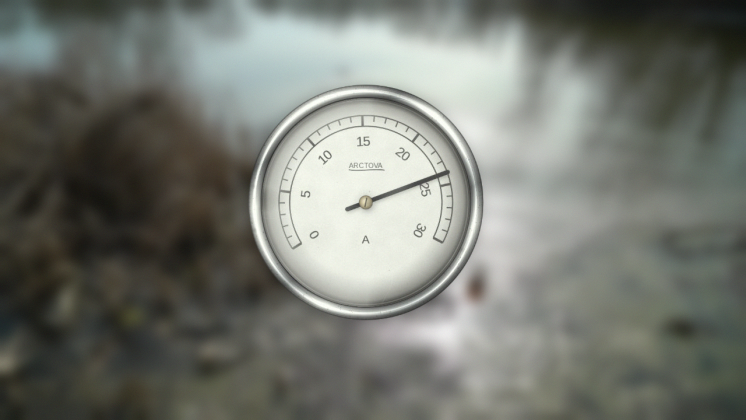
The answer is 24 A
